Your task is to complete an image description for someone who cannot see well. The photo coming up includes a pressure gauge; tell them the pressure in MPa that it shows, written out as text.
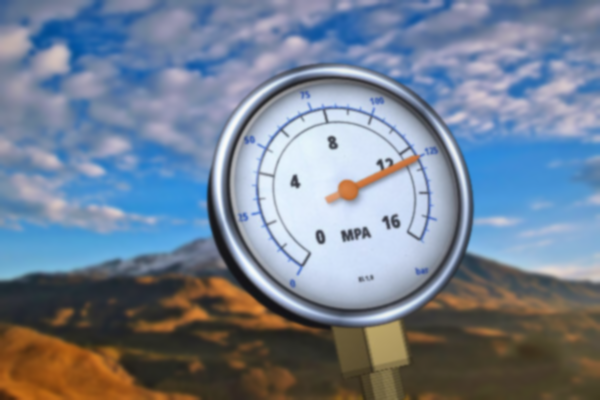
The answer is 12.5 MPa
